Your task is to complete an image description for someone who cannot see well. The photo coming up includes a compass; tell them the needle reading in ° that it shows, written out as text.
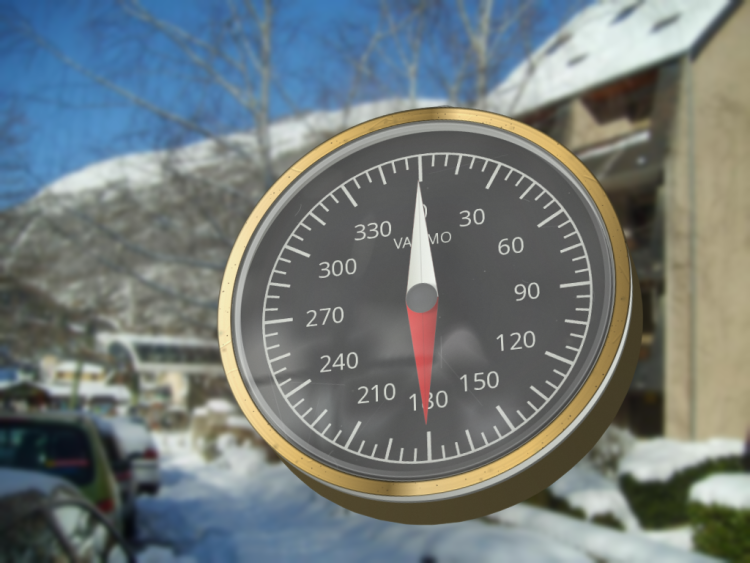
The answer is 180 °
